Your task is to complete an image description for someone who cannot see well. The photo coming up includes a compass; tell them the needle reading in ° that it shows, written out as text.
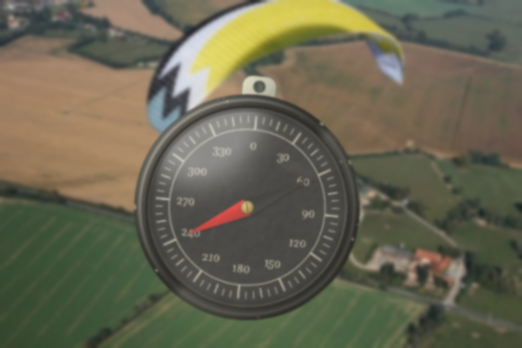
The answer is 240 °
